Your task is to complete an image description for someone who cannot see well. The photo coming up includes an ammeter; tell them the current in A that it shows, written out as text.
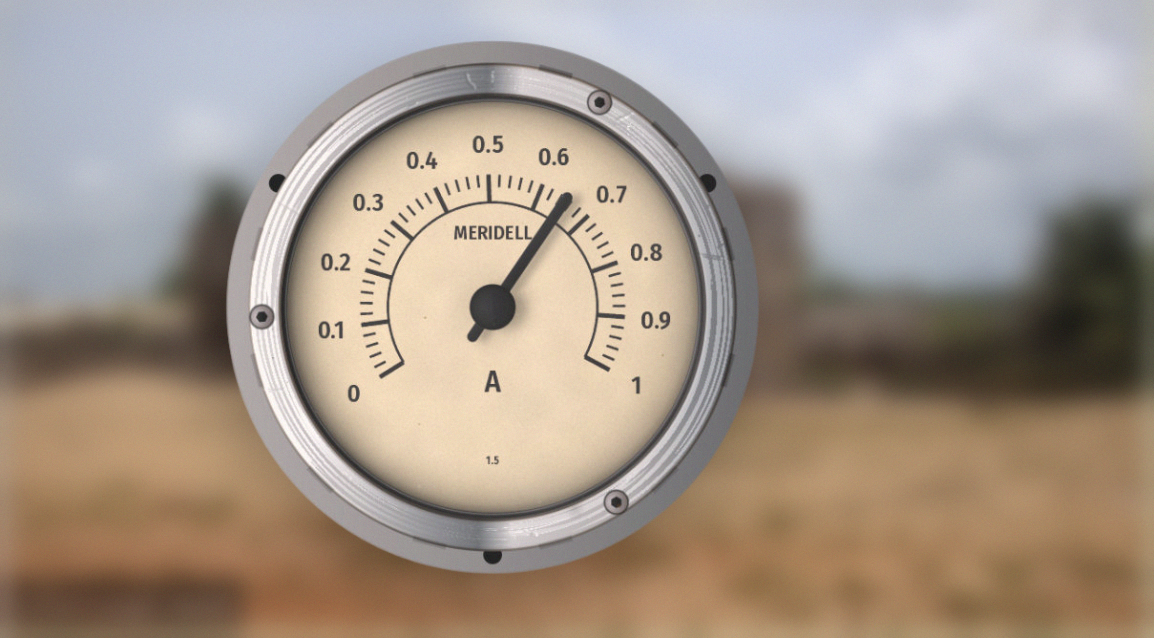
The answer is 0.65 A
